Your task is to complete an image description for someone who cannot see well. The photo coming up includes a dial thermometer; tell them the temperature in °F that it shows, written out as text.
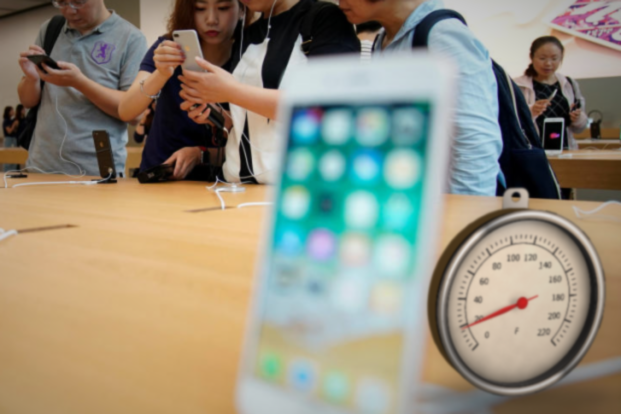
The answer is 20 °F
